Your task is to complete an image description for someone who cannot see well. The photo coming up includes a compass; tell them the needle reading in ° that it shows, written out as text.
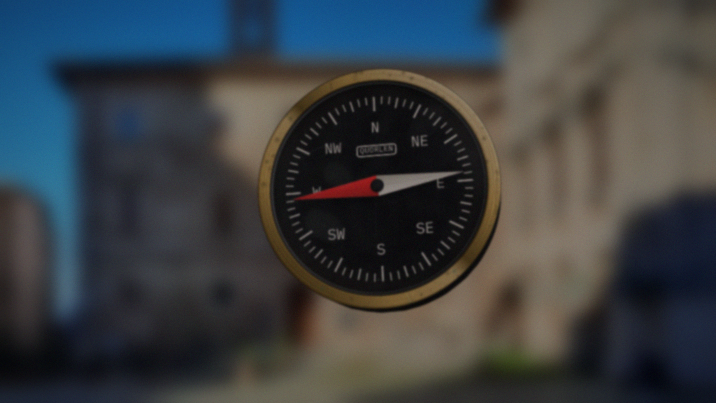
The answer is 265 °
